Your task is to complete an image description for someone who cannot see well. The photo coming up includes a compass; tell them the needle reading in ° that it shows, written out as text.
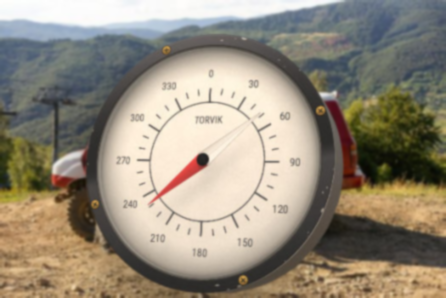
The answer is 230 °
